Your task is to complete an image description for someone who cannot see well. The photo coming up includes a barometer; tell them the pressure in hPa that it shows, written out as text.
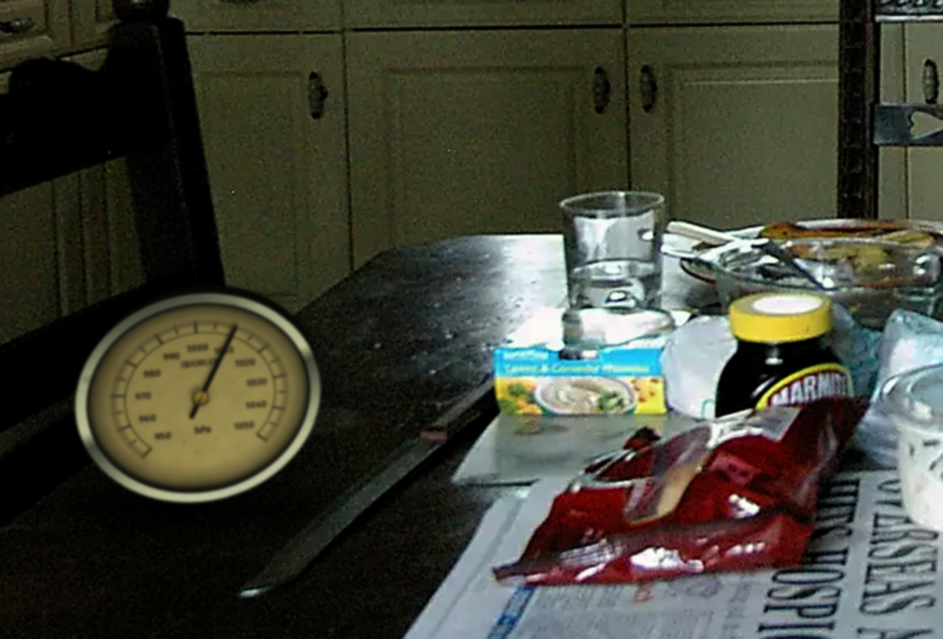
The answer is 1010 hPa
